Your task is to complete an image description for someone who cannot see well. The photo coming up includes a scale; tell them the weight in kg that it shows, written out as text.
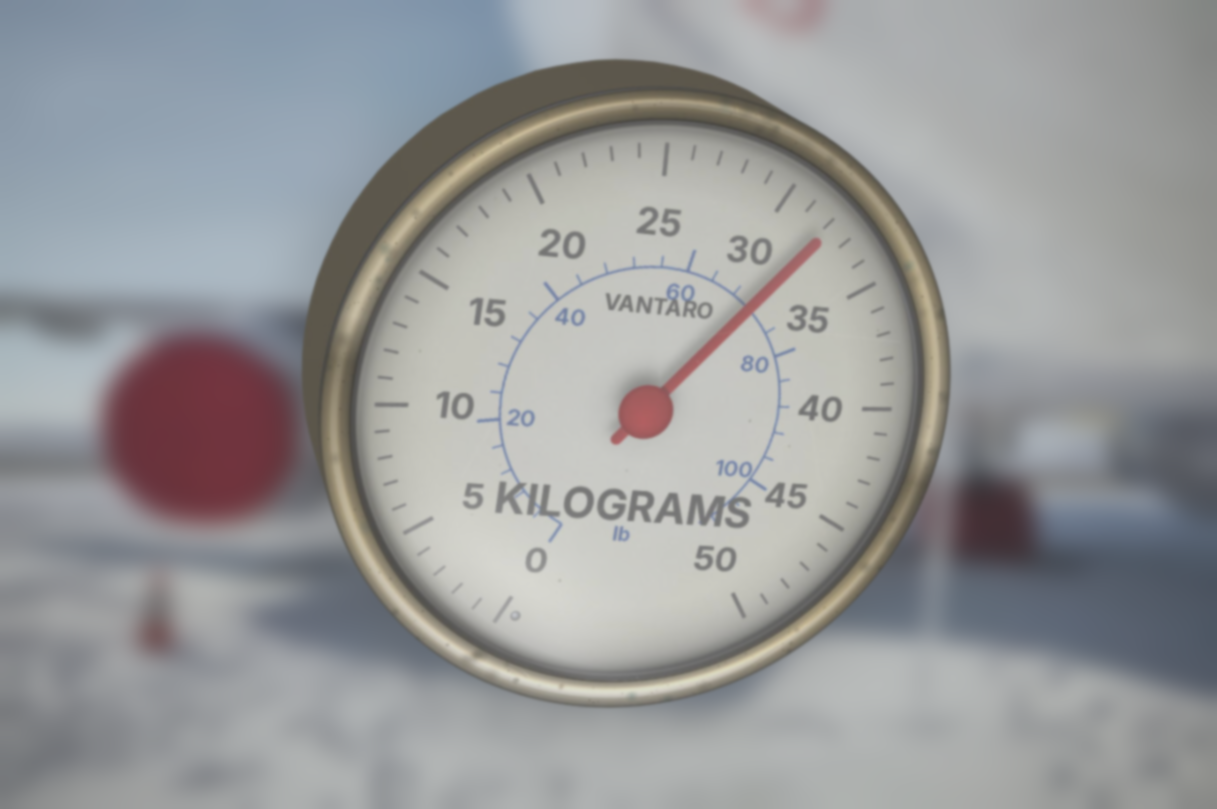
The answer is 32 kg
